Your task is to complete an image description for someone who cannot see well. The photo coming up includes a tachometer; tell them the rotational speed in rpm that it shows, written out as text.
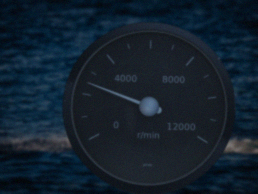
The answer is 2500 rpm
